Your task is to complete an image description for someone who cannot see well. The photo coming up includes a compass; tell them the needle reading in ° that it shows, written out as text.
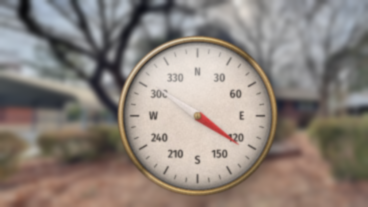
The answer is 125 °
